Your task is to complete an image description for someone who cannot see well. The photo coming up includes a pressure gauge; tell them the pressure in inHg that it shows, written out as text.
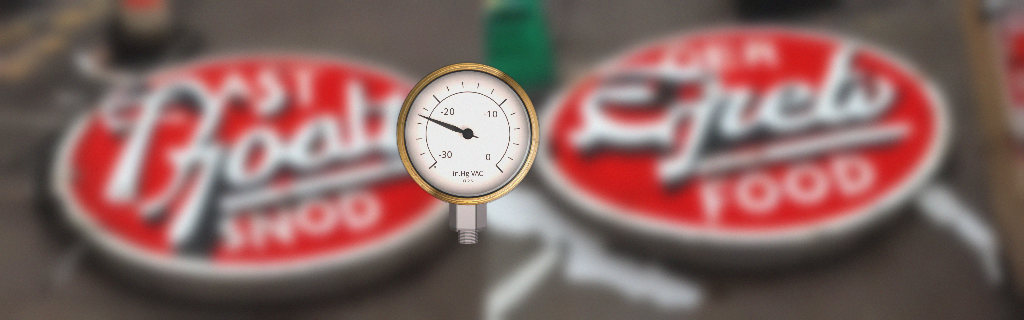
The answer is -23 inHg
